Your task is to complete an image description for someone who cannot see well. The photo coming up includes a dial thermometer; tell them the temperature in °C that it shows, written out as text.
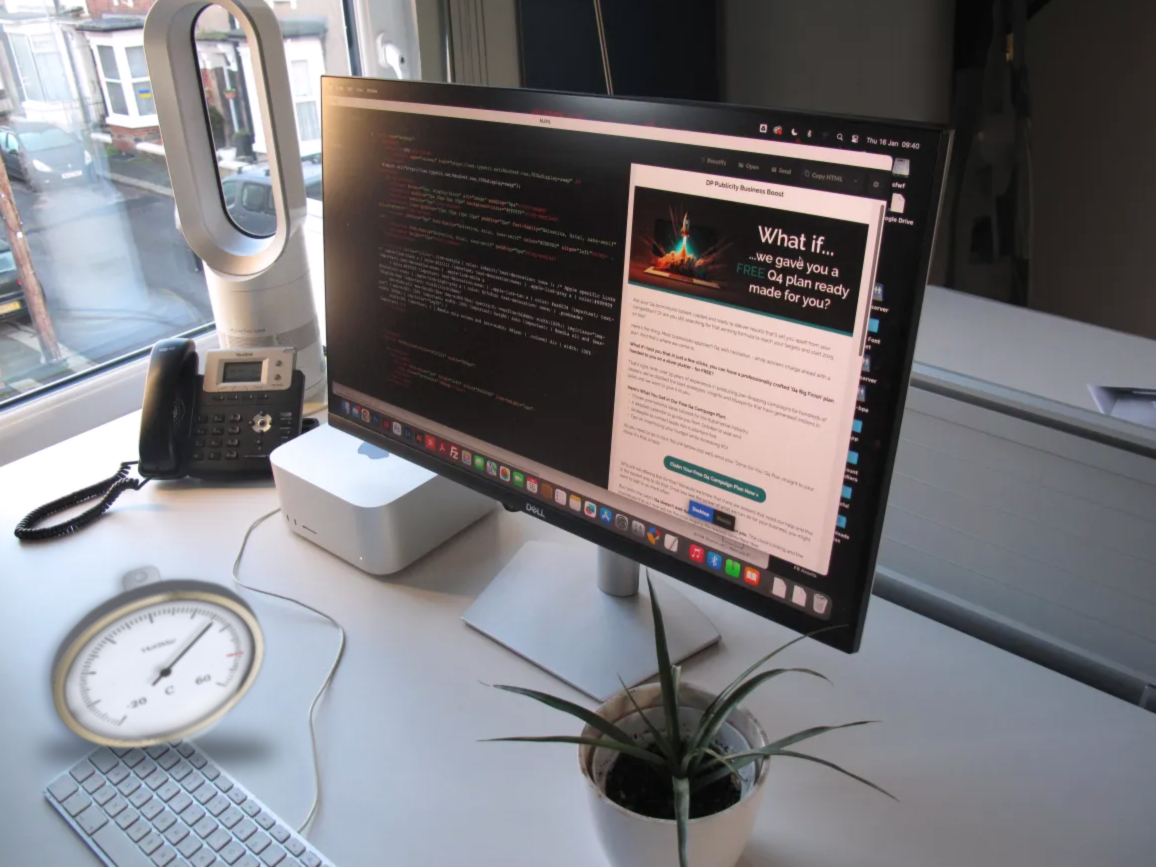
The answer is 35 °C
